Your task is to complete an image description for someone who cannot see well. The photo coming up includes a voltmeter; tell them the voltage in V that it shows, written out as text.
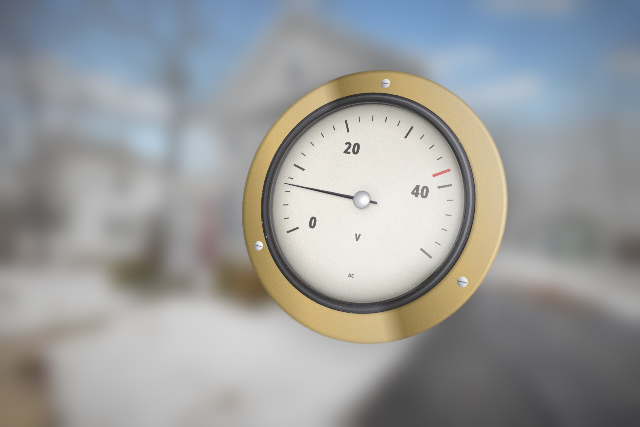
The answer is 7 V
